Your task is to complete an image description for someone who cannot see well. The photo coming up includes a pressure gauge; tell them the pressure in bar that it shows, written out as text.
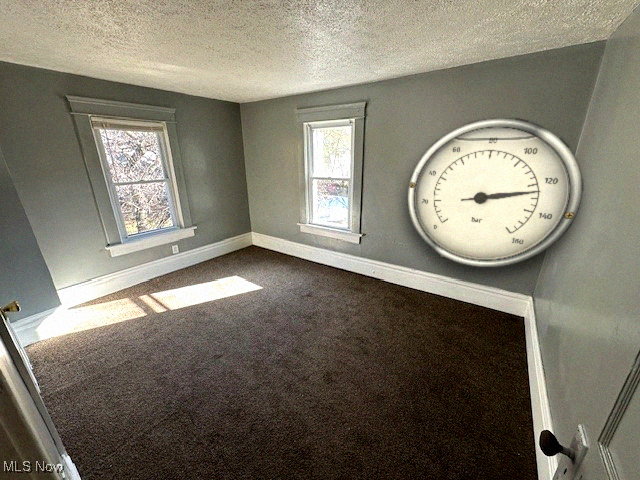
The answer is 125 bar
